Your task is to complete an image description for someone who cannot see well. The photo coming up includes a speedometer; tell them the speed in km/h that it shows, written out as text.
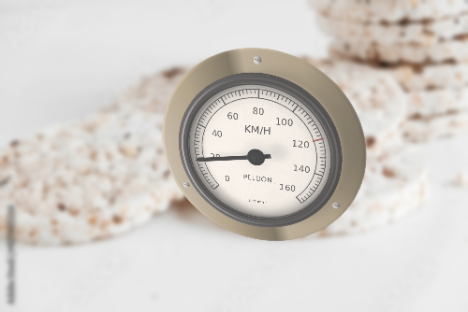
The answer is 20 km/h
